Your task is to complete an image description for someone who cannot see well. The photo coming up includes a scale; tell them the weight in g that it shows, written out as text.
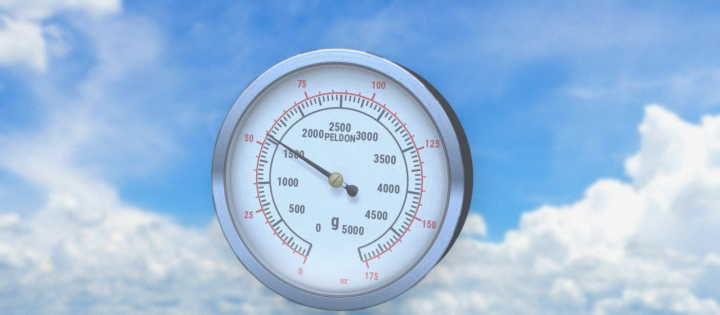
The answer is 1550 g
